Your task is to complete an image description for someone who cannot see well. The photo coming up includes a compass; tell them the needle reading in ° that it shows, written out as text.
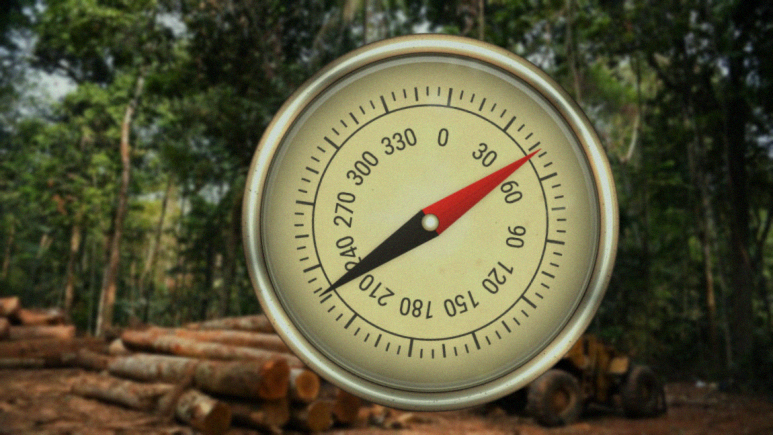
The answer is 47.5 °
